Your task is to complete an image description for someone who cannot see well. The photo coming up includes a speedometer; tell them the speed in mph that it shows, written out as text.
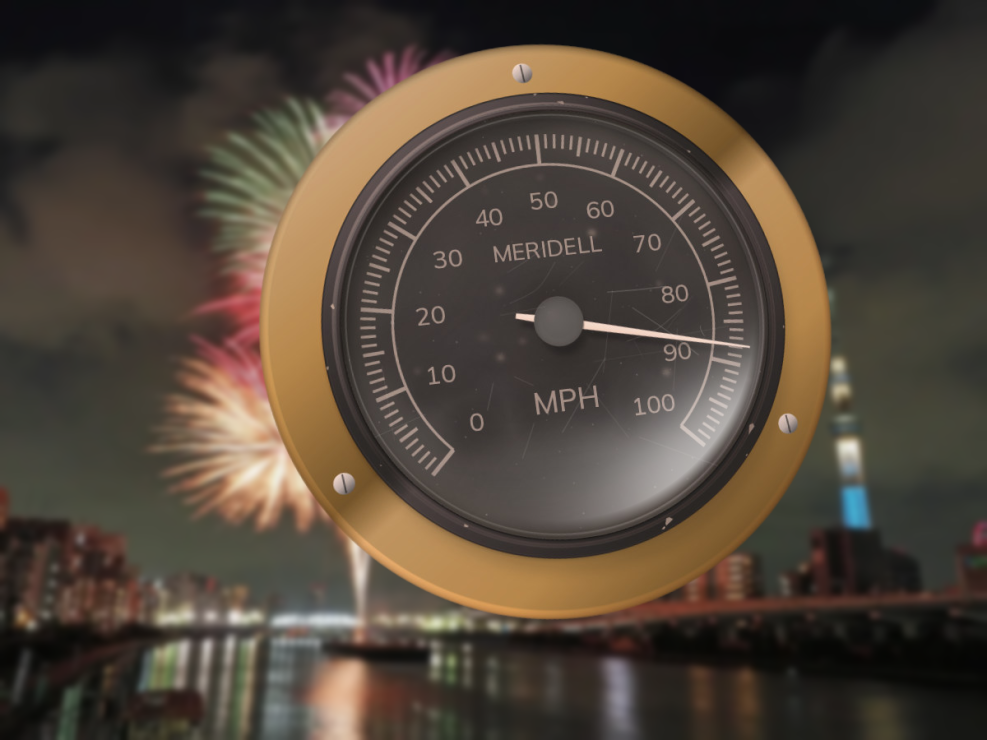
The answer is 88 mph
